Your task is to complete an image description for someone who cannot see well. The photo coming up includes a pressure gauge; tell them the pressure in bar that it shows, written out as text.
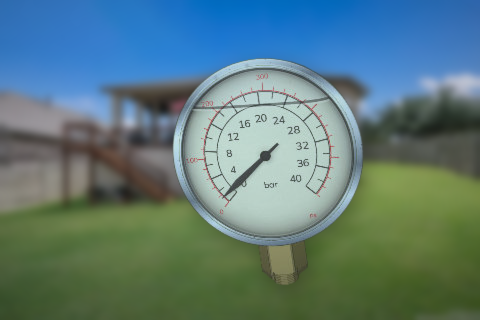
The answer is 1 bar
